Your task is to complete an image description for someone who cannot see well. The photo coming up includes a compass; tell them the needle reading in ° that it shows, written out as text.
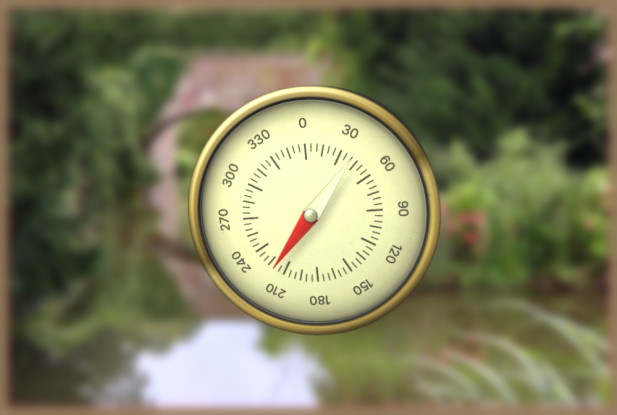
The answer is 220 °
